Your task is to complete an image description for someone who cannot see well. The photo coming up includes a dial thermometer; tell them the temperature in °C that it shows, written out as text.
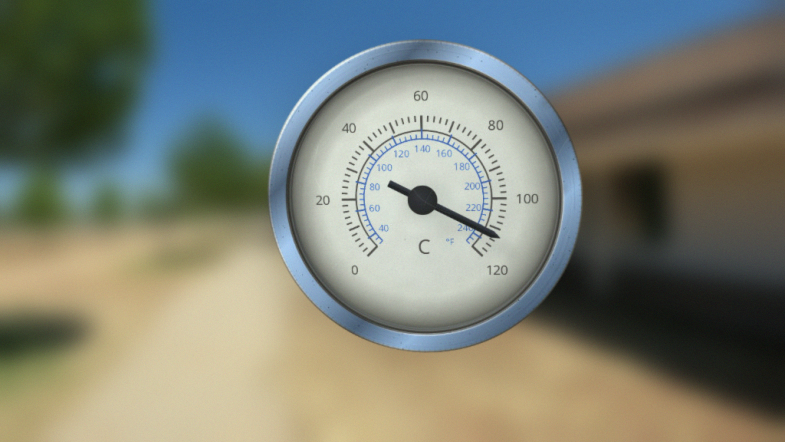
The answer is 112 °C
